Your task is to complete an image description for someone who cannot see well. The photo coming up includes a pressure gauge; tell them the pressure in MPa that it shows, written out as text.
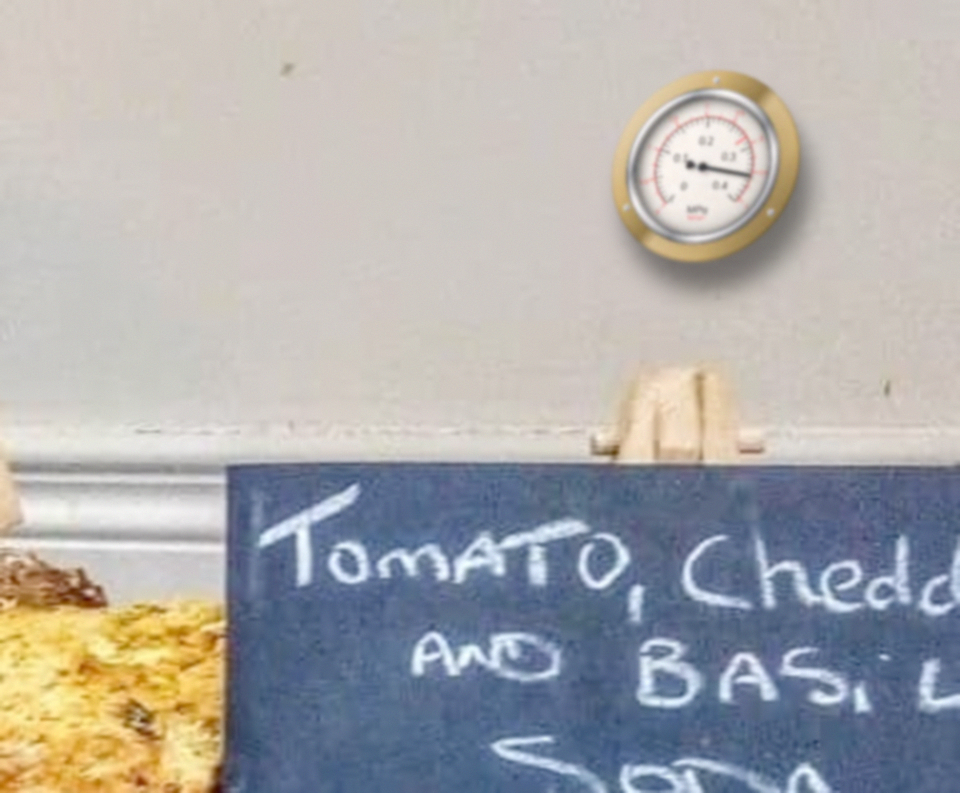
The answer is 0.35 MPa
